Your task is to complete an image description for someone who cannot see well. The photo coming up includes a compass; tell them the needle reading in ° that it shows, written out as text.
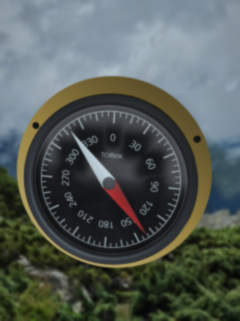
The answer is 140 °
